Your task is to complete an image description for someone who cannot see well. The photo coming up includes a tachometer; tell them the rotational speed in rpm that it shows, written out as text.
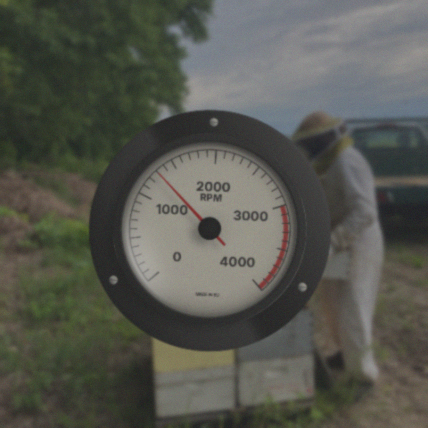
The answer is 1300 rpm
